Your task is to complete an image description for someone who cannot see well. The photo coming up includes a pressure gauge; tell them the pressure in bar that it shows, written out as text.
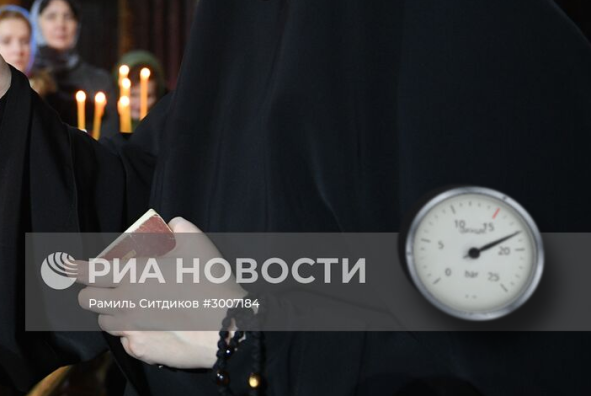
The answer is 18 bar
